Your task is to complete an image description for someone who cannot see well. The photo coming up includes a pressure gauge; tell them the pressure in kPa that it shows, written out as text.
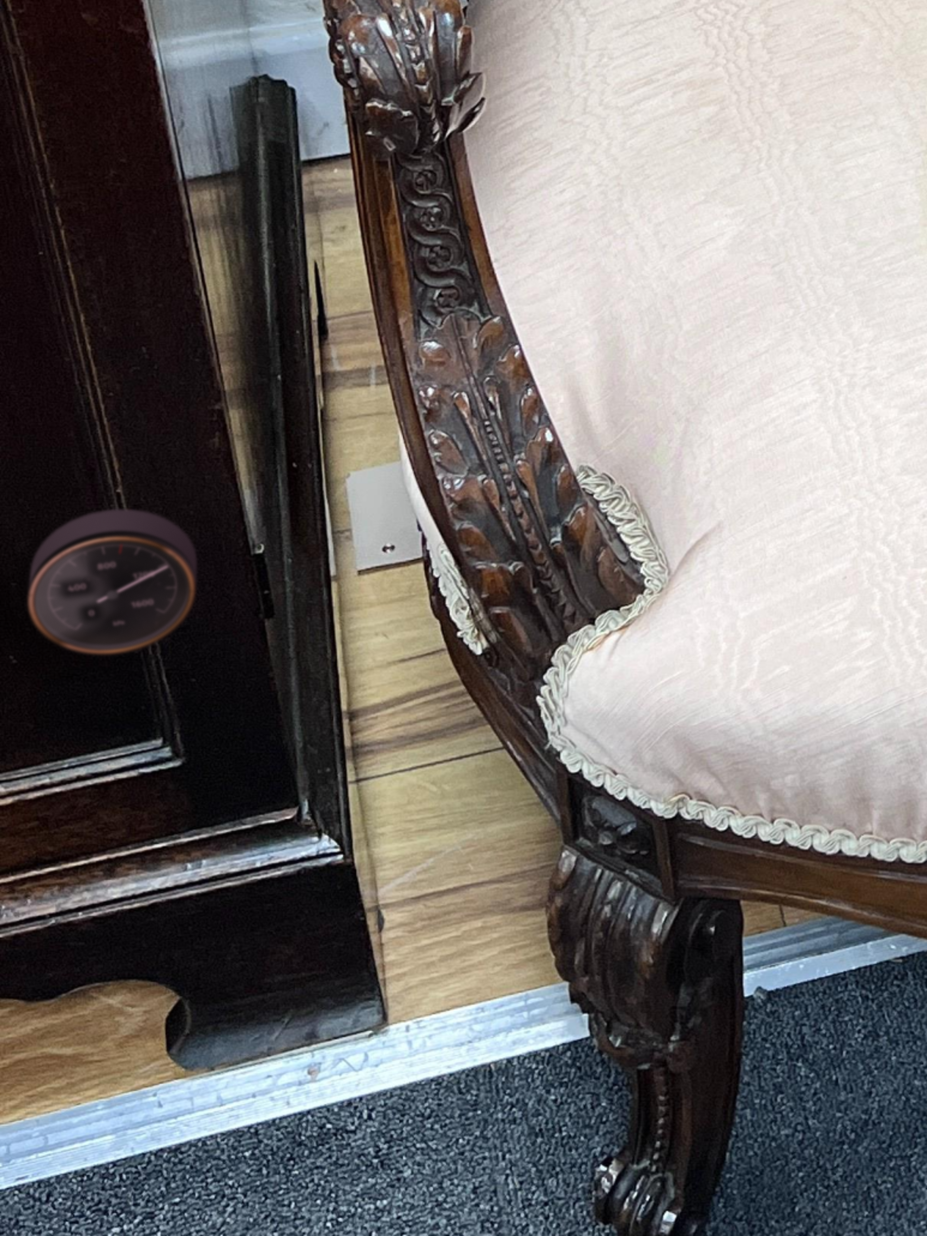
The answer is 1200 kPa
